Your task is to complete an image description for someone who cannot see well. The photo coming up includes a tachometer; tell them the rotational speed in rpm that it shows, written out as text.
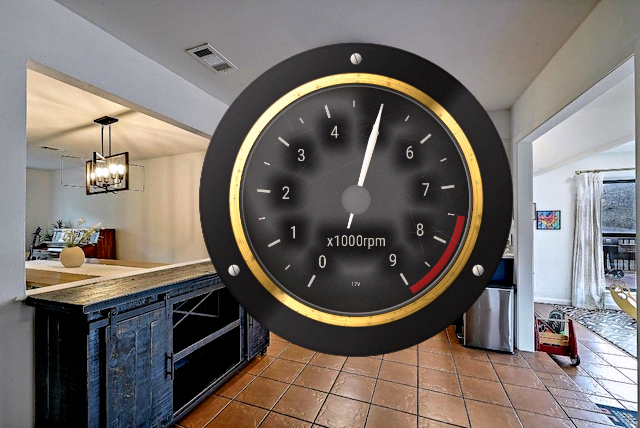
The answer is 5000 rpm
